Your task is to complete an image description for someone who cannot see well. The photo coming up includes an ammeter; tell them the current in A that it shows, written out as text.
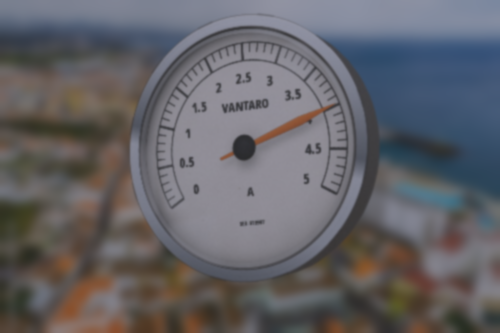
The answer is 4 A
